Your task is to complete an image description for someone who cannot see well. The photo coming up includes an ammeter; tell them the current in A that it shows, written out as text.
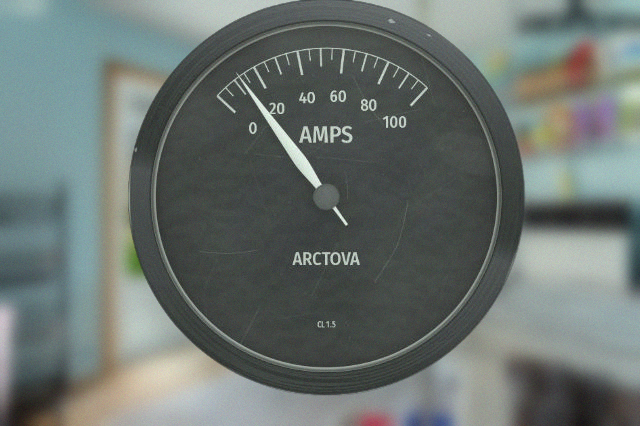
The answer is 12.5 A
